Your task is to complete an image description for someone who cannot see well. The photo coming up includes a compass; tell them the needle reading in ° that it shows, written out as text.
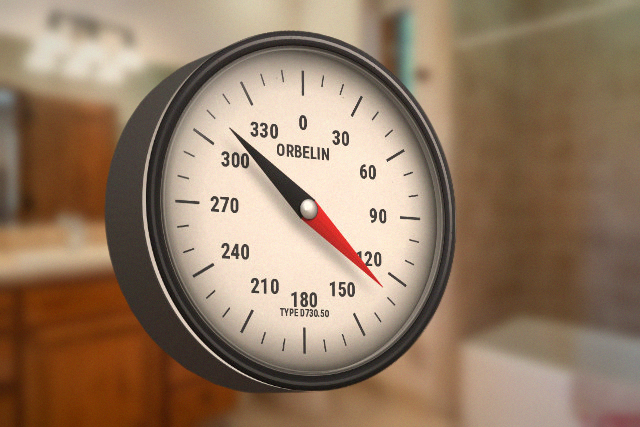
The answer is 130 °
